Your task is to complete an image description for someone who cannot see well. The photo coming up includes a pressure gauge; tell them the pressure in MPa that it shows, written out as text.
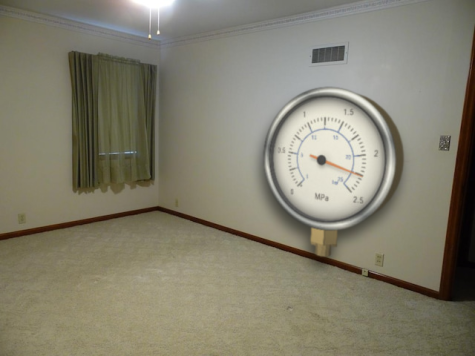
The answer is 2.25 MPa
